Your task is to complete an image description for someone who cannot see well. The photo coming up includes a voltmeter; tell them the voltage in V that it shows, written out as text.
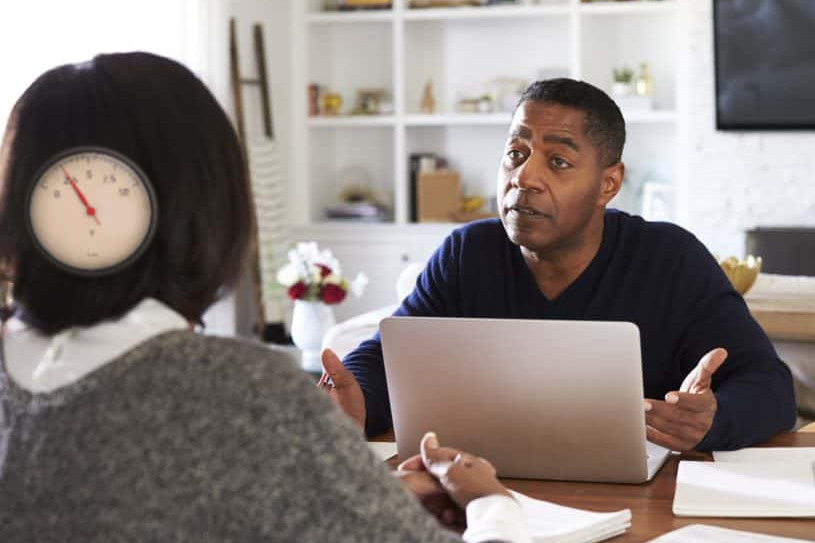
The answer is 2.5 V
